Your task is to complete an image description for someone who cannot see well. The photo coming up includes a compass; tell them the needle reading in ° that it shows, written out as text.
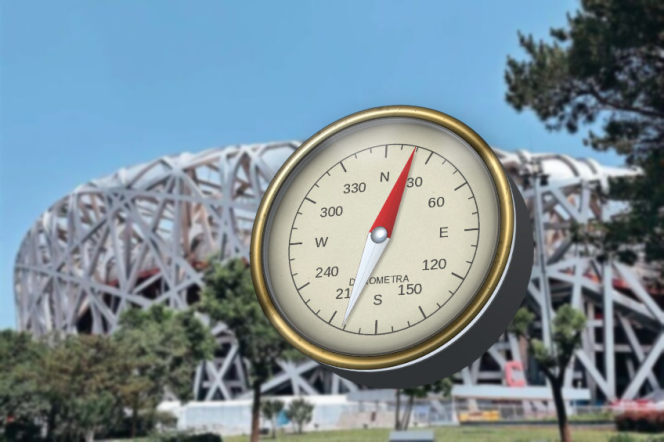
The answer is 20 °
